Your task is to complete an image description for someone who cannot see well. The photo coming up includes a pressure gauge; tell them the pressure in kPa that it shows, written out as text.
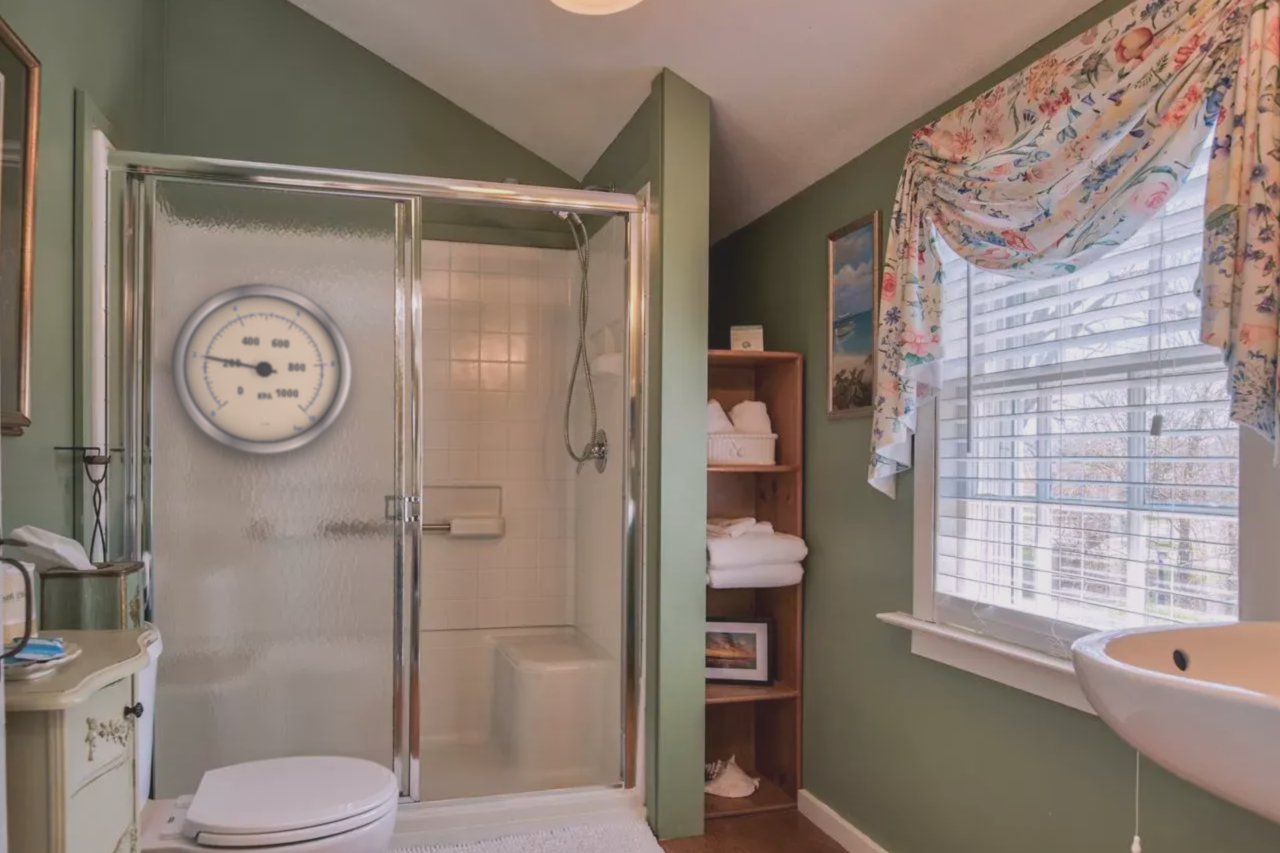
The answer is 200 kPa
